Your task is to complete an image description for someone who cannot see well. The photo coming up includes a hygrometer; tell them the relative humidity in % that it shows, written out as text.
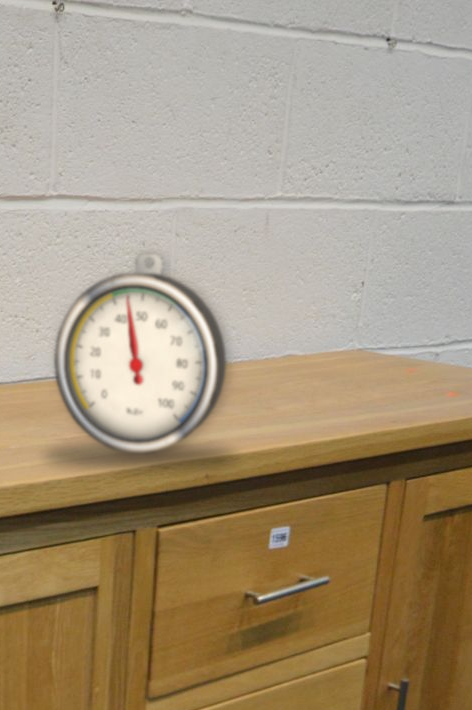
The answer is 45 %
